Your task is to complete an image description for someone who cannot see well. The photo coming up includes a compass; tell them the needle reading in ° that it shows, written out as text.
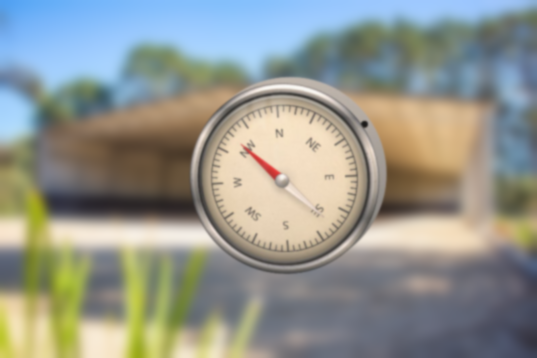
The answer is 315 °
